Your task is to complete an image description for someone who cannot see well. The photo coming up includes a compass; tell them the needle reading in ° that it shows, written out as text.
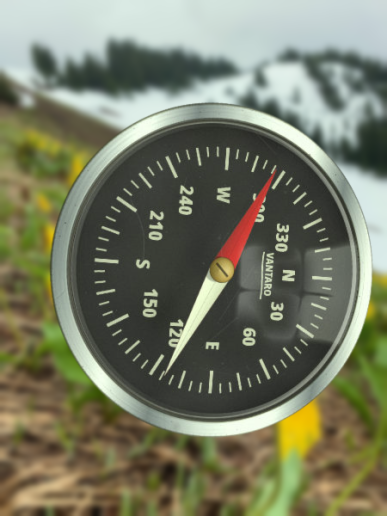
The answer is 295 °
